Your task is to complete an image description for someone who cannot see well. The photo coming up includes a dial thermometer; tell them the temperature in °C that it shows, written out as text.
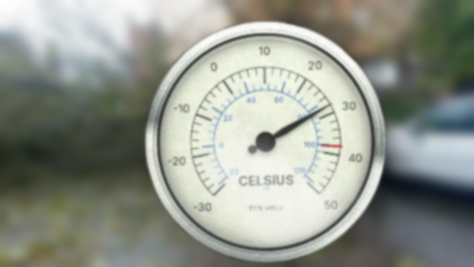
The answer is 28 °C
